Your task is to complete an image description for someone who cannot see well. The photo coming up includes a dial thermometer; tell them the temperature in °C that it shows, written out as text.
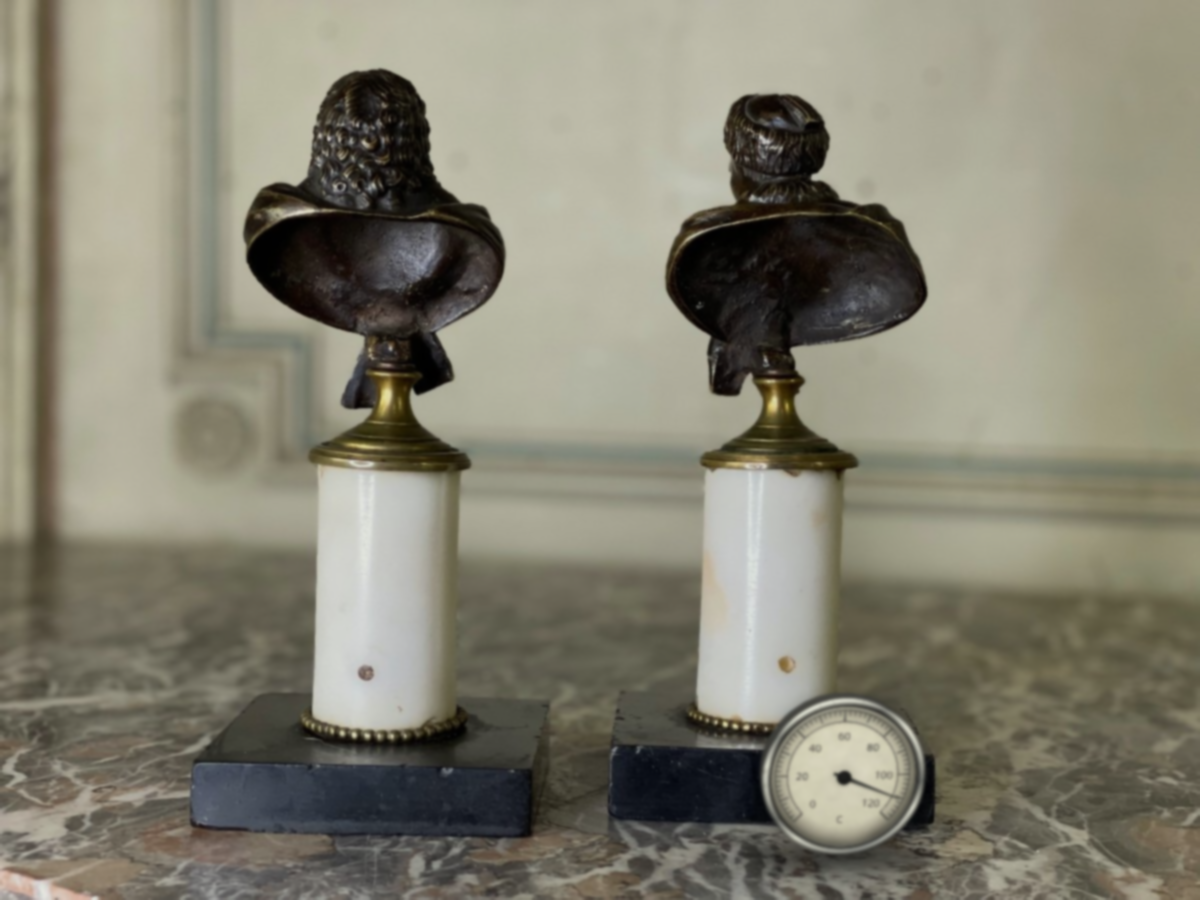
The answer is 110 °C
